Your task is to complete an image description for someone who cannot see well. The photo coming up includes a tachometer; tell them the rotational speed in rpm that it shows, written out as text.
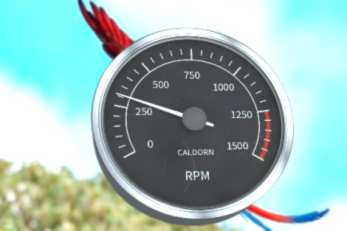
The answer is 300 rpm
